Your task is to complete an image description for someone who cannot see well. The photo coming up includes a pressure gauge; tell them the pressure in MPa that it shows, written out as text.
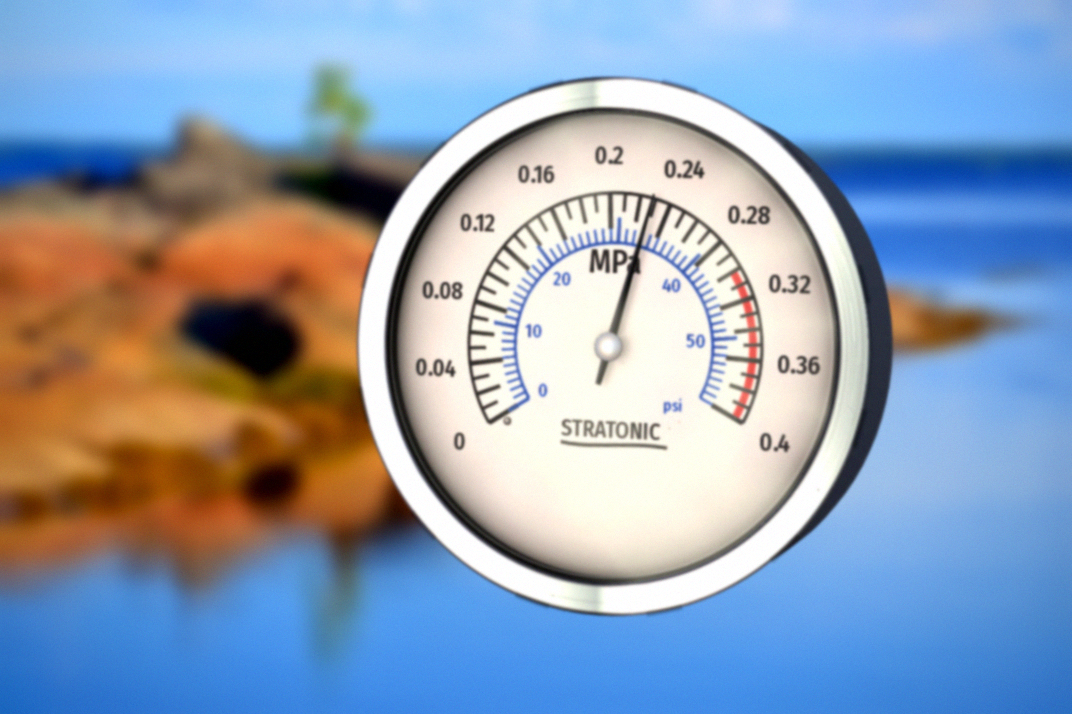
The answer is 0.23 MPa
